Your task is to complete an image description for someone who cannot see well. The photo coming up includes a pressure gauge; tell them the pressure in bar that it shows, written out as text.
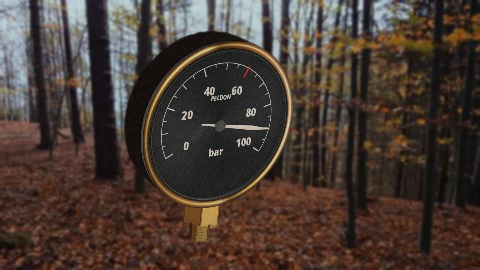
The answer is 90 bar
